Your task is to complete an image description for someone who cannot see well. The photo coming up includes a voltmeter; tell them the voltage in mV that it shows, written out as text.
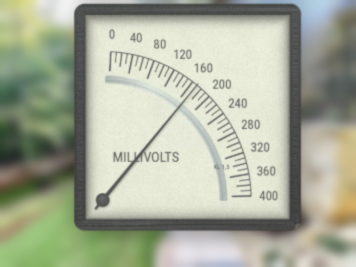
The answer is 170 mV
